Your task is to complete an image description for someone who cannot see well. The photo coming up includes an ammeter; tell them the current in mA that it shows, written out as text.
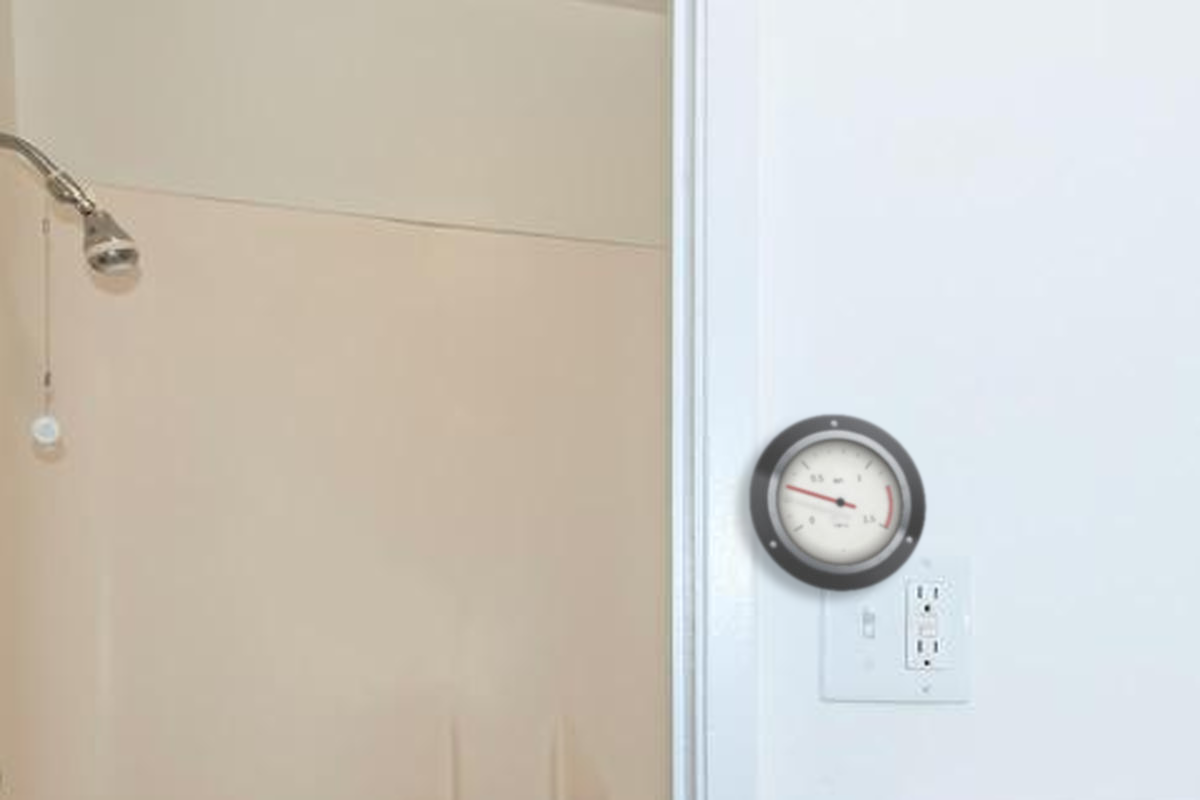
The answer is 0.3 mA
